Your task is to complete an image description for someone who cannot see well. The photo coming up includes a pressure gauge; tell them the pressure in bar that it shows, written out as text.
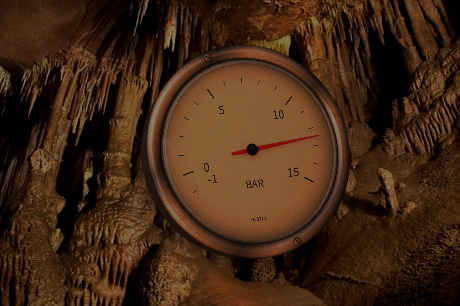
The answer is 12.5 bar
